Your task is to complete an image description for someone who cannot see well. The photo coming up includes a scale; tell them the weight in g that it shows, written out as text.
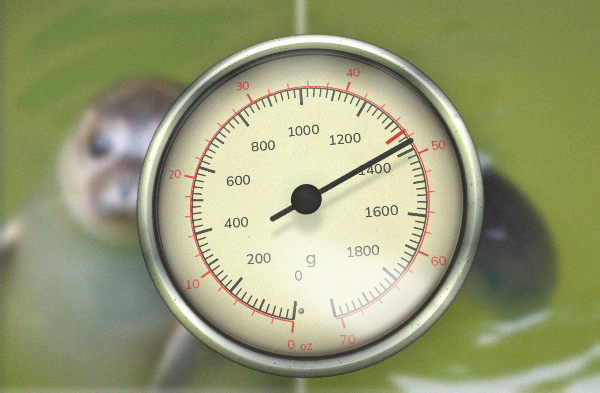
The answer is 1380 g
